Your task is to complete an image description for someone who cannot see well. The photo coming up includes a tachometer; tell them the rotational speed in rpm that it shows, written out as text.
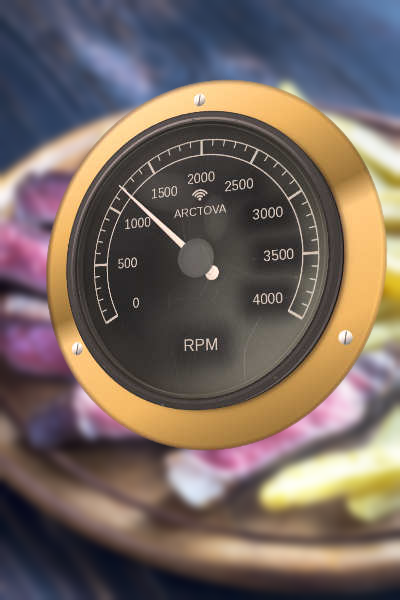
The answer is 1200 rpm
